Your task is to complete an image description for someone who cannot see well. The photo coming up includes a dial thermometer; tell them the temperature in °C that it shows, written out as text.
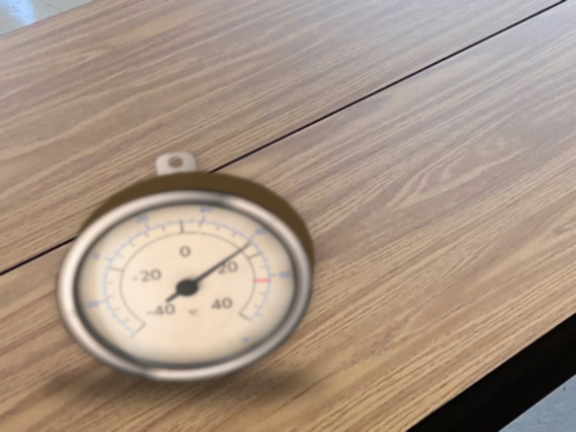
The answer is 16 °C
